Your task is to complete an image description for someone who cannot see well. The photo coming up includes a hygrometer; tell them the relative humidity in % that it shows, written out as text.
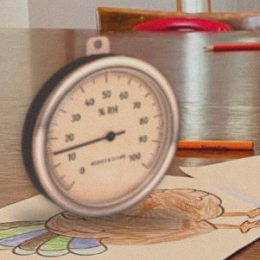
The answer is 15 %
